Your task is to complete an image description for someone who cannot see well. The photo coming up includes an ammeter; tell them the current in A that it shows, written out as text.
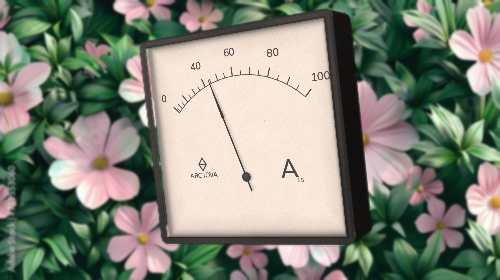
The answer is 45 A
